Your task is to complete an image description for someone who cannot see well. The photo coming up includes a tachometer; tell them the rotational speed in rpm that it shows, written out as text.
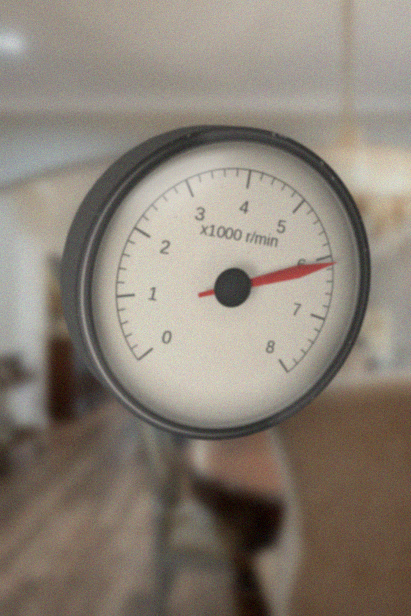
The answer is 6100 rpm
